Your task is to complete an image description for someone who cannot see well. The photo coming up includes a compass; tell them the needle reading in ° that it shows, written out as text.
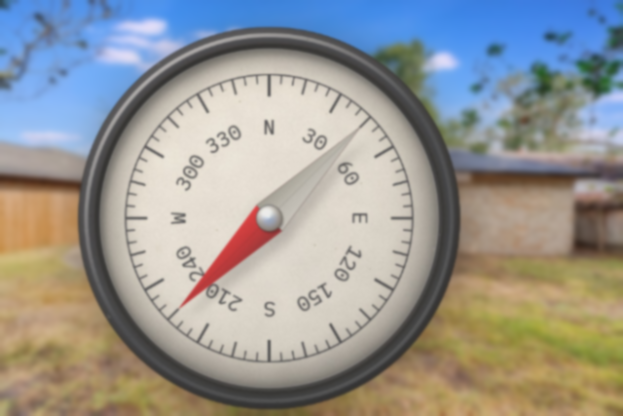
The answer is 225 °
